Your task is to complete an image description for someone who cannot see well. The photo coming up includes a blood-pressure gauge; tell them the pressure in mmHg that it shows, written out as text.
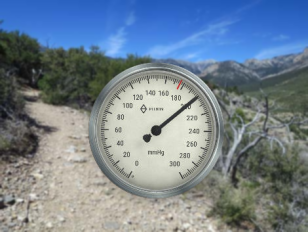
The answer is 200 mmHg
